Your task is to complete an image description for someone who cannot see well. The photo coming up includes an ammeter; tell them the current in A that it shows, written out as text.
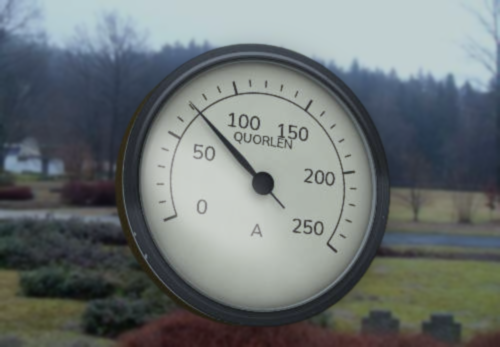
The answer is 70 A
